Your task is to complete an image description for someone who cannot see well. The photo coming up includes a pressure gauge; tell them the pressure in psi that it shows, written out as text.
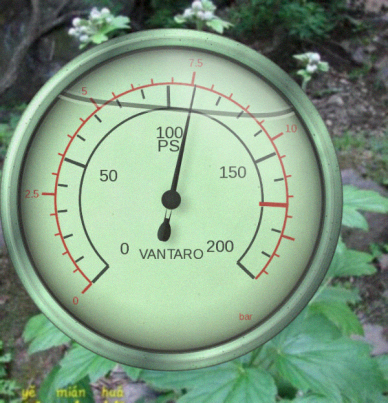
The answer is 110 psi
